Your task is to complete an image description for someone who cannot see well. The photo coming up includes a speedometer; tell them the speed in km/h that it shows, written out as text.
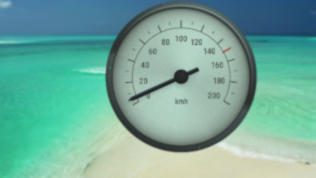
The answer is 5 km/h
